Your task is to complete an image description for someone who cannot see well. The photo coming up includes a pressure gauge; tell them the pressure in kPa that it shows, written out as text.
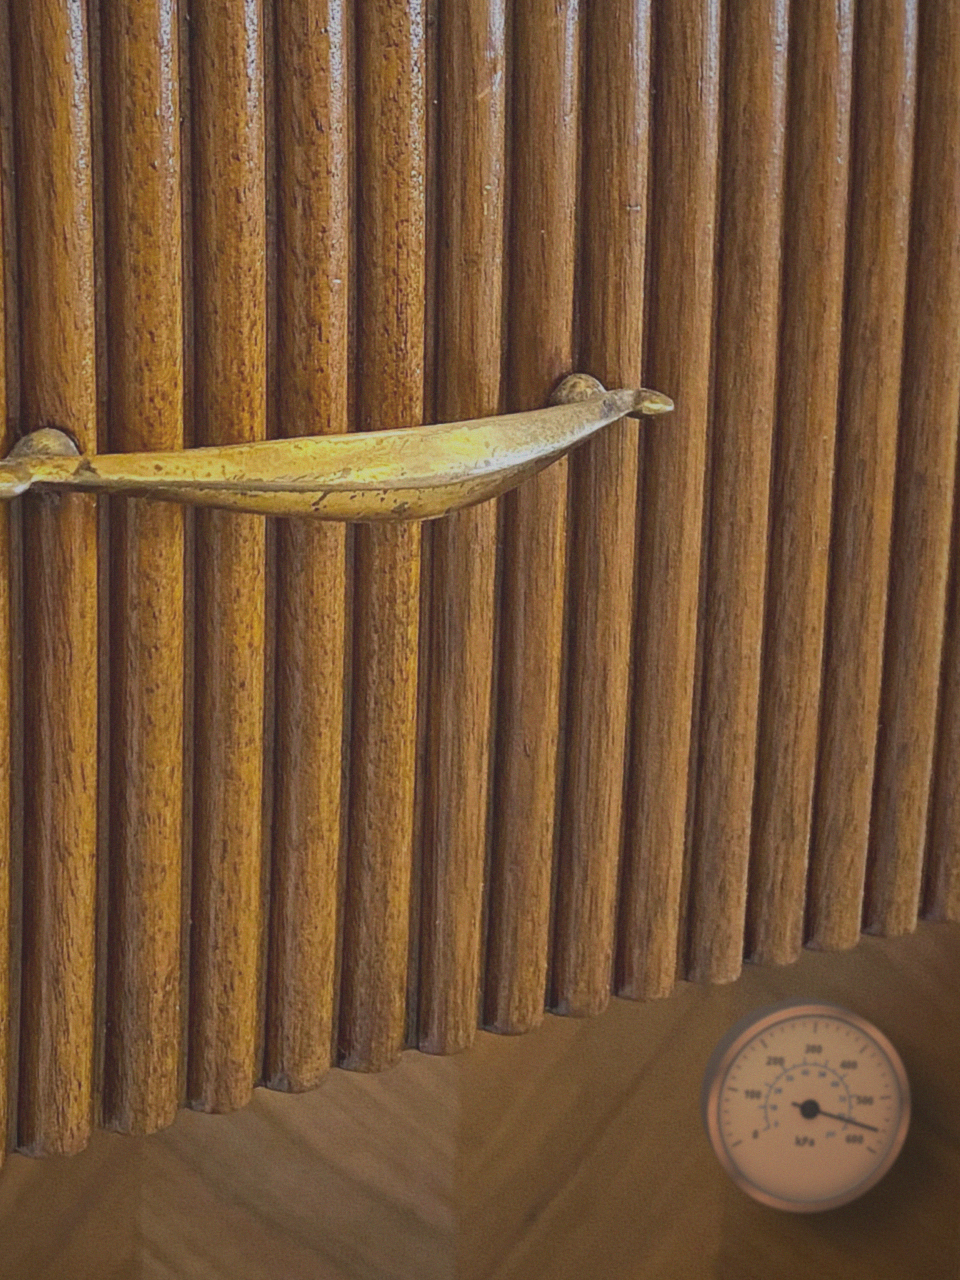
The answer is 560 kPa
